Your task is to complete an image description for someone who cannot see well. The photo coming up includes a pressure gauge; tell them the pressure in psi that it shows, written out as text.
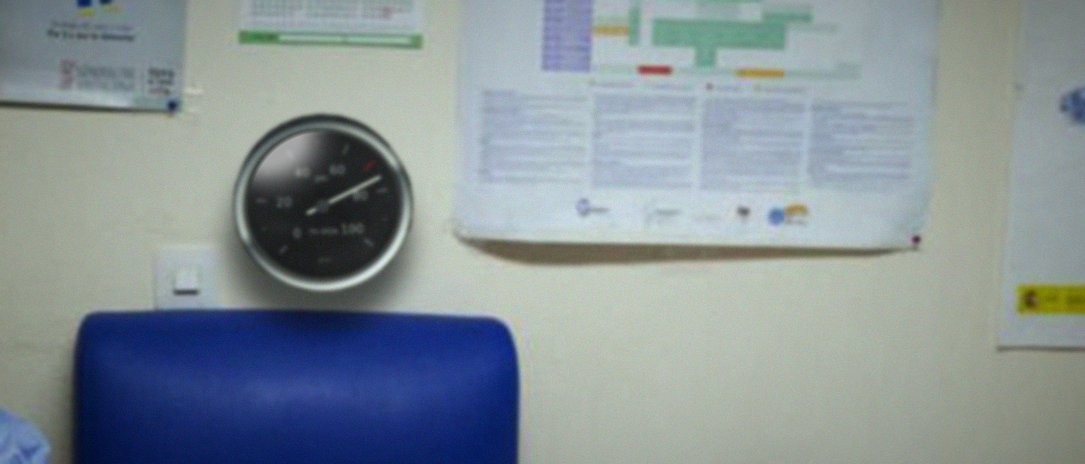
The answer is 75 psi
